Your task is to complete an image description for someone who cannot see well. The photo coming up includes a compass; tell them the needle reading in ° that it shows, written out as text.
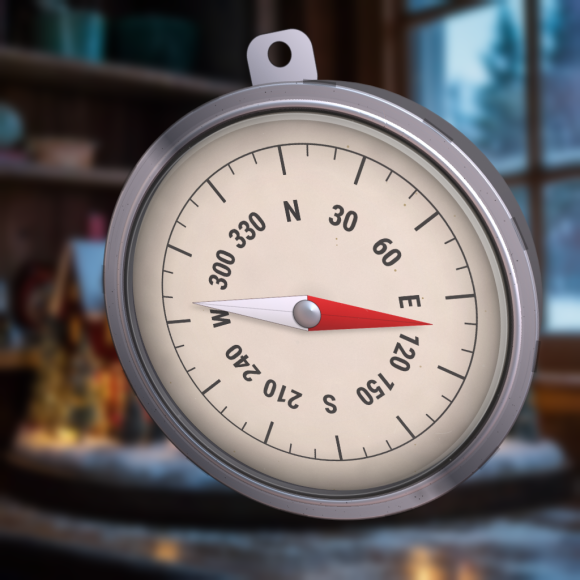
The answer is 100 °
